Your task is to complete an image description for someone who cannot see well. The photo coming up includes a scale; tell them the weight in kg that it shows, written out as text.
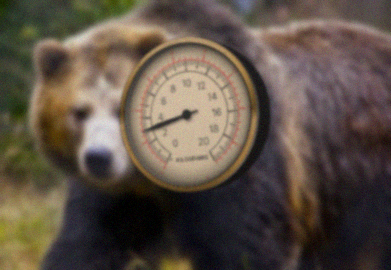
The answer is 3 kg
